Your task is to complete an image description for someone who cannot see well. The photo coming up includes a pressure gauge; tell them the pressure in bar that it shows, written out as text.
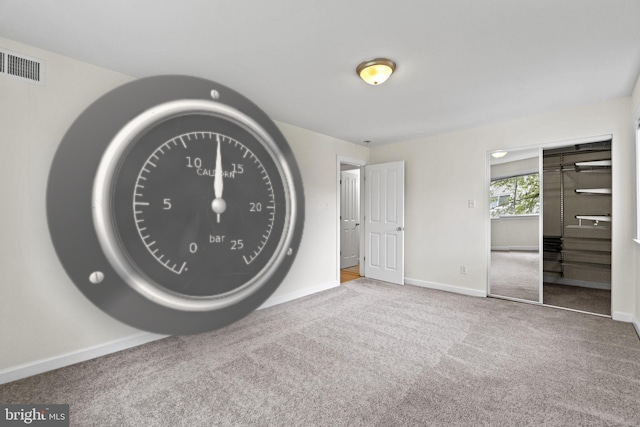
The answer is 12.5 bar
